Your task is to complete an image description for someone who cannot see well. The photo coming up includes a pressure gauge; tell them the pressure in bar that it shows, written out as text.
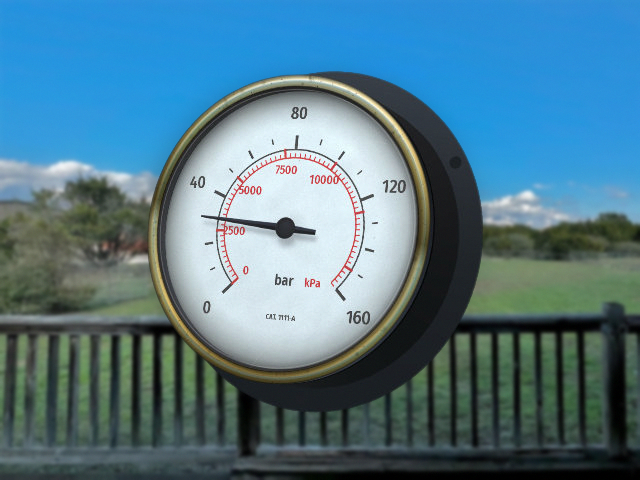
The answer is 30 bar
